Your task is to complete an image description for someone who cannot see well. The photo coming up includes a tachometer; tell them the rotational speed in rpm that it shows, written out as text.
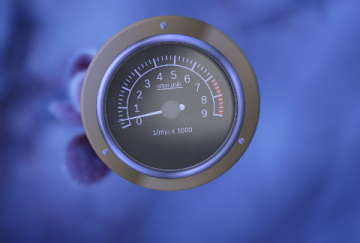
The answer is 400 rpm
